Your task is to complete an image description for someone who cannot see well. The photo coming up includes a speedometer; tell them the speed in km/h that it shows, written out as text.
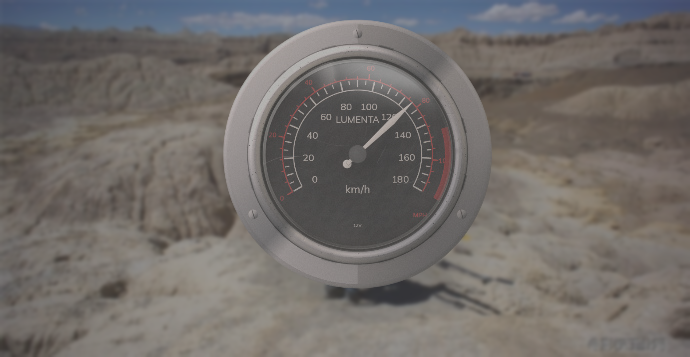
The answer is 125 km/h
